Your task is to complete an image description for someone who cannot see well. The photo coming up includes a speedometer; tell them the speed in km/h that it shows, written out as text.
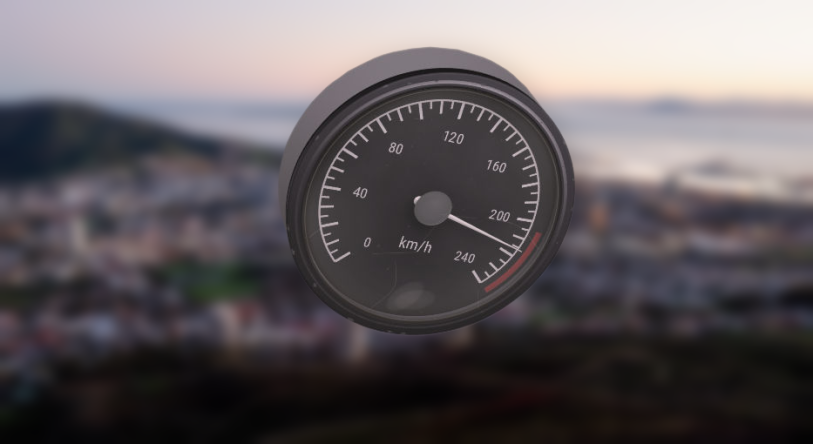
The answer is 215 km/h
